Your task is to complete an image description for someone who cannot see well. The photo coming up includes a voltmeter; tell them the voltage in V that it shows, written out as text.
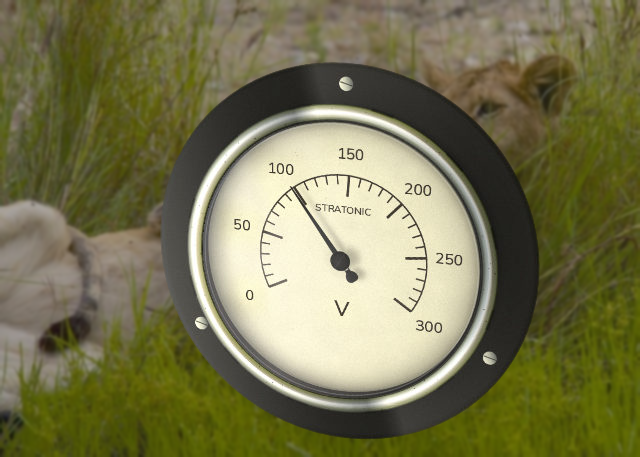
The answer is 100 V
